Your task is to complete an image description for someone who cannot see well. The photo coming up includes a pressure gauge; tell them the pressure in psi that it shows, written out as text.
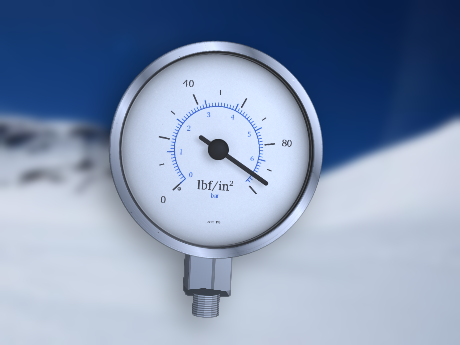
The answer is 95 psi
